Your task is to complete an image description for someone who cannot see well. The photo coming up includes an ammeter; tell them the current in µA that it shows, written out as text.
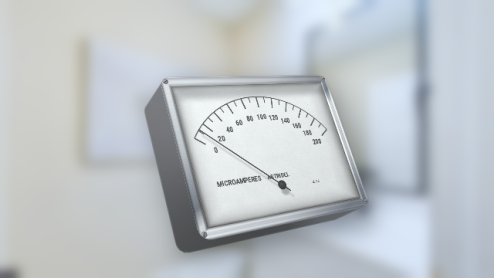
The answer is 10 µA
